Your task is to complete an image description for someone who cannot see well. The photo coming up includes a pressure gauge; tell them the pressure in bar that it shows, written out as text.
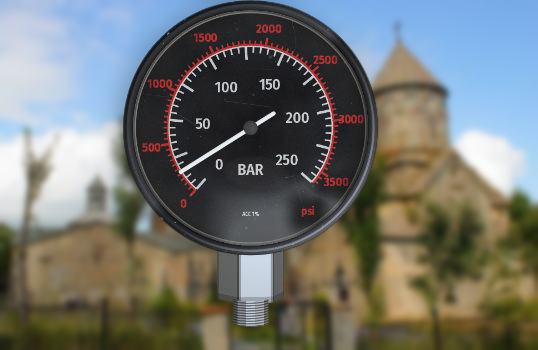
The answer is 15 bar
